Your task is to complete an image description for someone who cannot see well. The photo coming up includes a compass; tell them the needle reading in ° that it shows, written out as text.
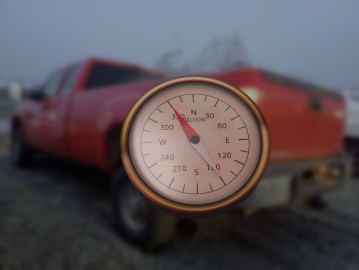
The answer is 330 °
